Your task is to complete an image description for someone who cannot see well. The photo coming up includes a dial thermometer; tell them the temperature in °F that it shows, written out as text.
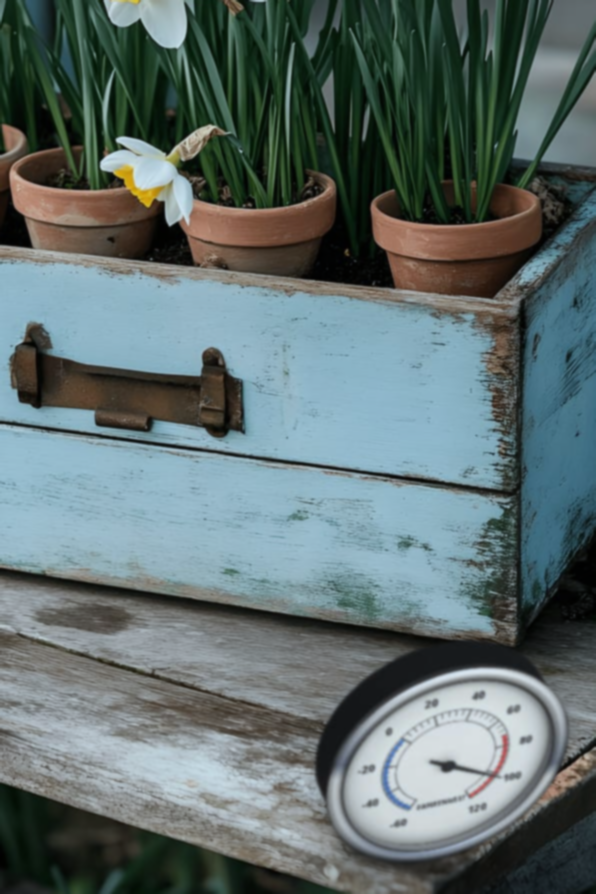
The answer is 100 °F
